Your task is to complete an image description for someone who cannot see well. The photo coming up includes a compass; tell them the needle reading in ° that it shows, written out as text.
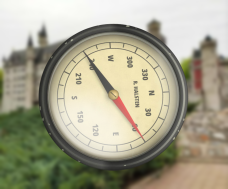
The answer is 60 °
